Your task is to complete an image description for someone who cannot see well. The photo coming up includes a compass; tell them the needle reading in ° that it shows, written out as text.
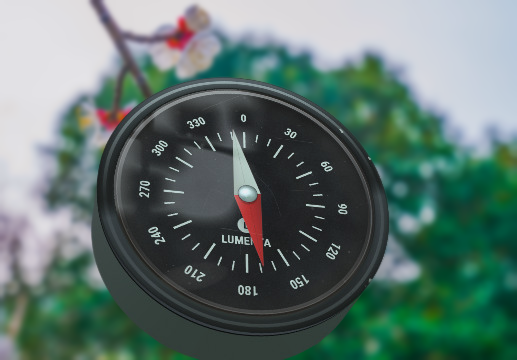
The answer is 170 °
